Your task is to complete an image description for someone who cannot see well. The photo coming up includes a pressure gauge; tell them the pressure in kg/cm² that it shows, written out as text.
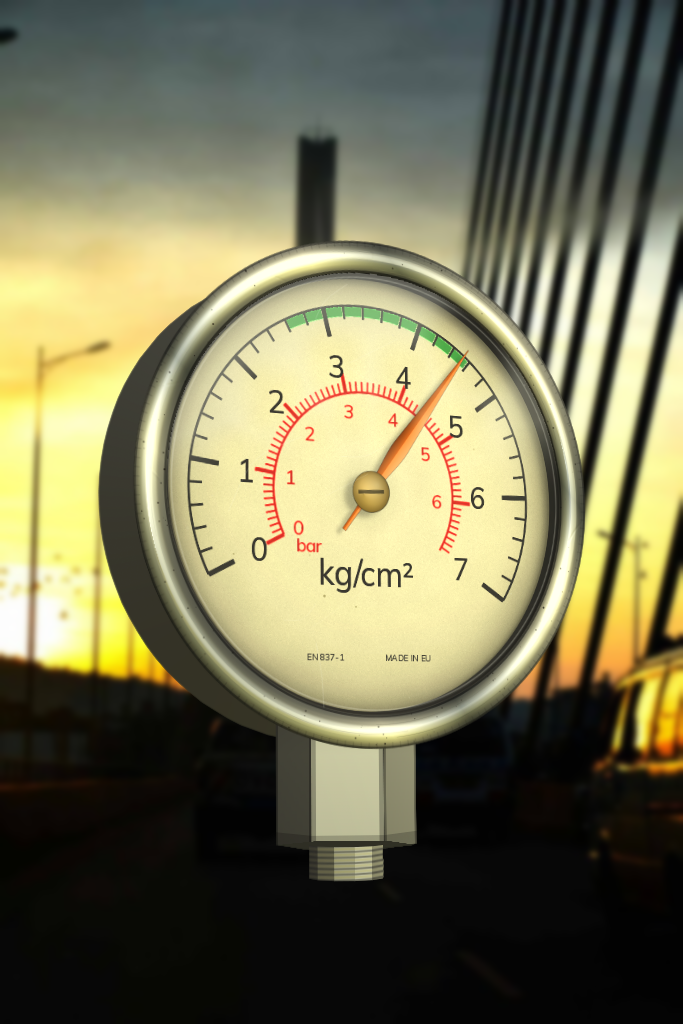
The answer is 4.5 kg/cm²
